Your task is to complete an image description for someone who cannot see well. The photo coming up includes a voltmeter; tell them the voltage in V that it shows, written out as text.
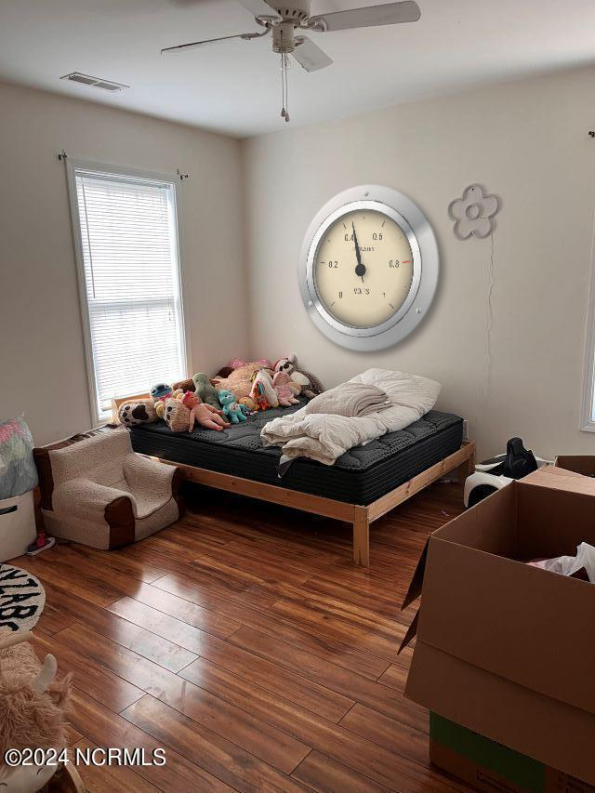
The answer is 0.45 V
